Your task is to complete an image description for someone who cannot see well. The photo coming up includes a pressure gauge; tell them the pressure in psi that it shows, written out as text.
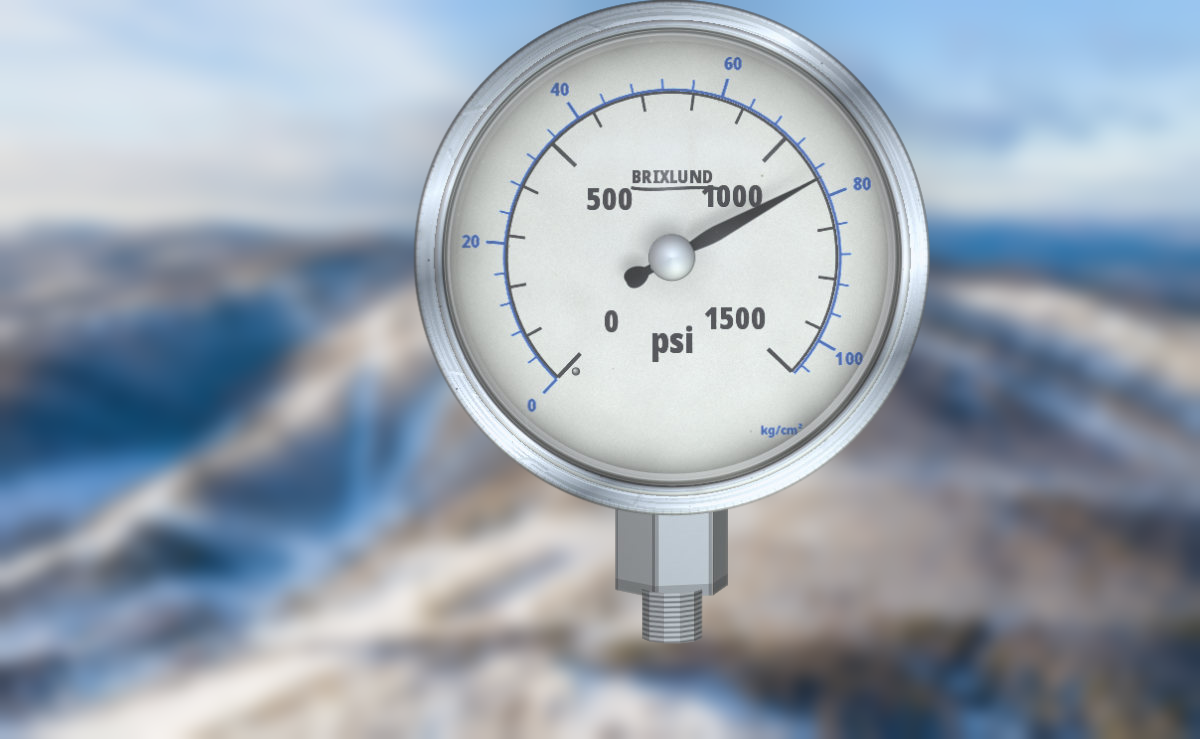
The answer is 1100 psi
